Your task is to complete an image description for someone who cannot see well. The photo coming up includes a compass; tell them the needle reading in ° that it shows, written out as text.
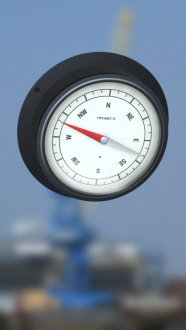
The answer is 290 °
